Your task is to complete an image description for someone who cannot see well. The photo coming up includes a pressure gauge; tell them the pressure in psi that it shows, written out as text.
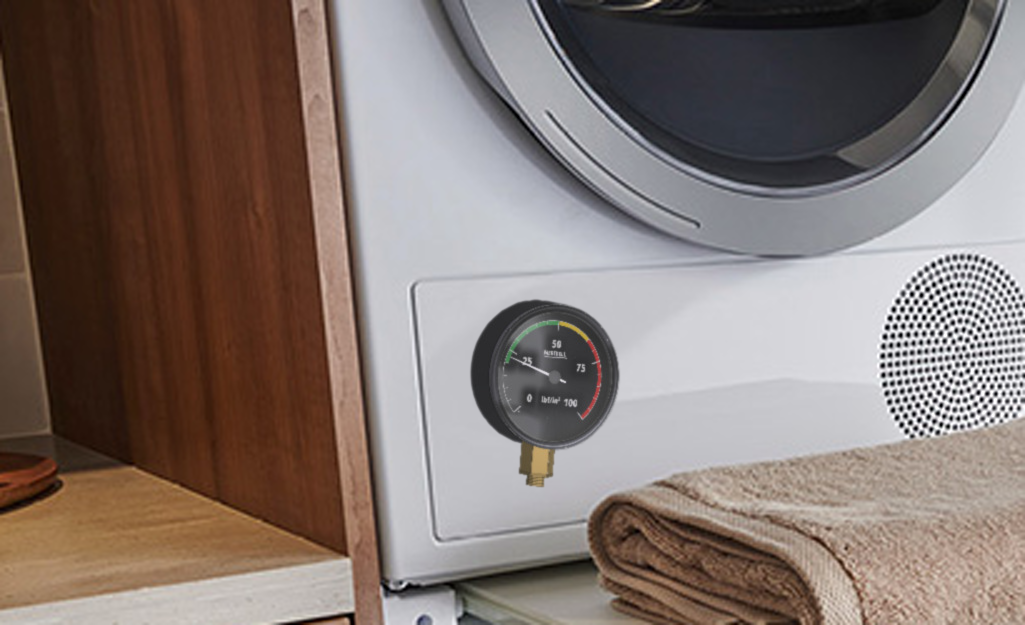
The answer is 22.5 psi
